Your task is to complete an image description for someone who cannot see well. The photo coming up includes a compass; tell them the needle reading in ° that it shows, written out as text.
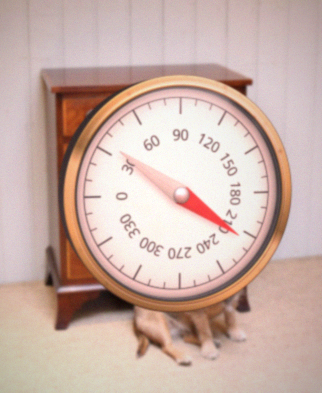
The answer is 215 °
